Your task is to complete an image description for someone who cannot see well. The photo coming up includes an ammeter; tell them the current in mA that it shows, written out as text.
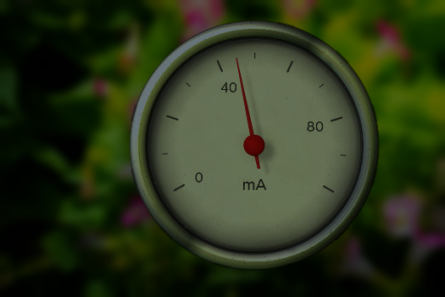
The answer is 45 mA
